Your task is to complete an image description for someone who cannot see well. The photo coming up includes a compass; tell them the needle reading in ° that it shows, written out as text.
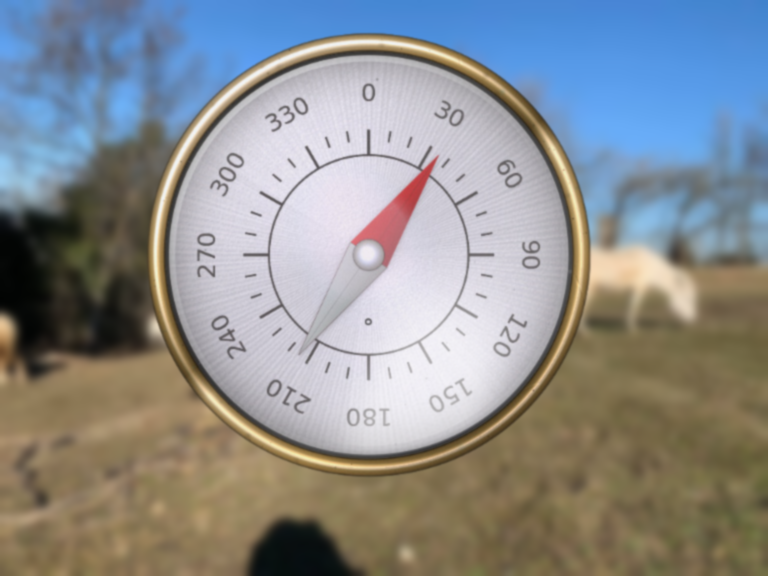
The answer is 35 °
